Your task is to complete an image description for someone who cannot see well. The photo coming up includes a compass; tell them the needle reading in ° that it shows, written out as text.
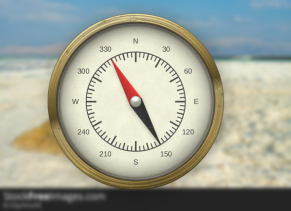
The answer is 330 °
